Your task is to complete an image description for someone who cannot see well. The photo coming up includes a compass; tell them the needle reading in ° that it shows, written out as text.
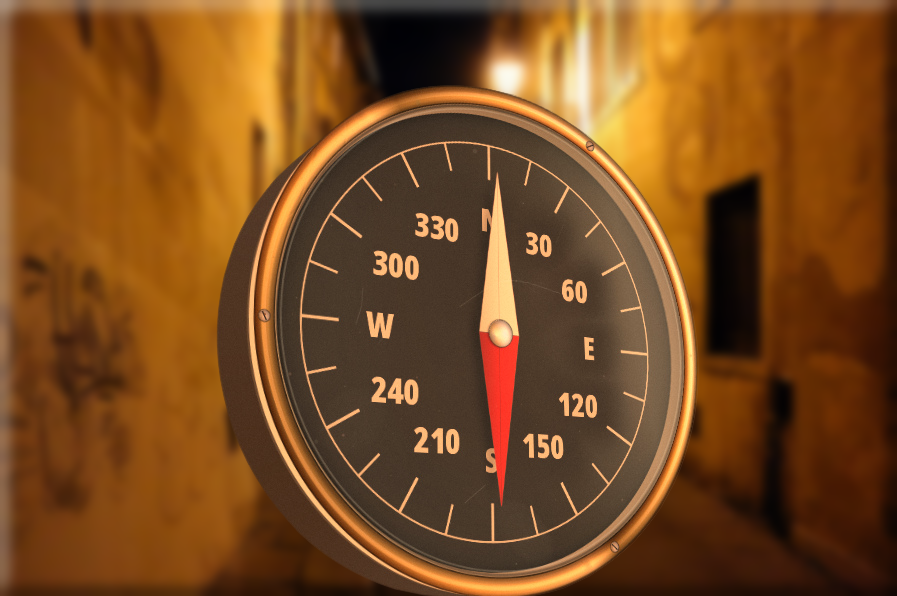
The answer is 180 °
